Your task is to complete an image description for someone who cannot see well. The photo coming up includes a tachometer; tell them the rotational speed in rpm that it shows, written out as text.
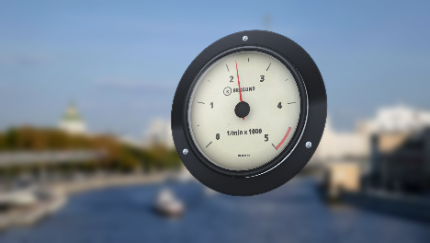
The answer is 2250 rpm
